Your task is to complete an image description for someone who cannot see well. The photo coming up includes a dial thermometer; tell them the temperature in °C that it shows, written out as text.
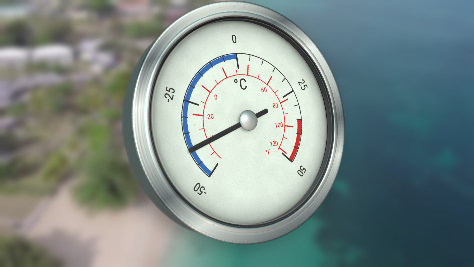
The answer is -40 °C
